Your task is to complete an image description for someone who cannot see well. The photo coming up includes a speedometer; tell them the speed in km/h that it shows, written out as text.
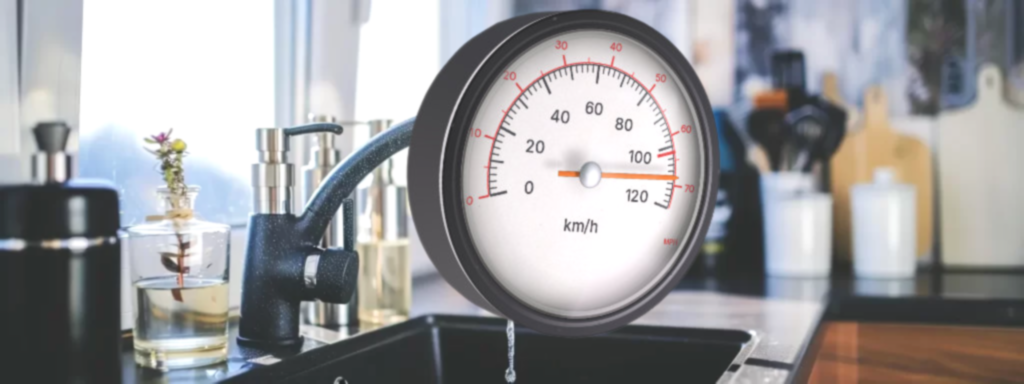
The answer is 110 km/h
